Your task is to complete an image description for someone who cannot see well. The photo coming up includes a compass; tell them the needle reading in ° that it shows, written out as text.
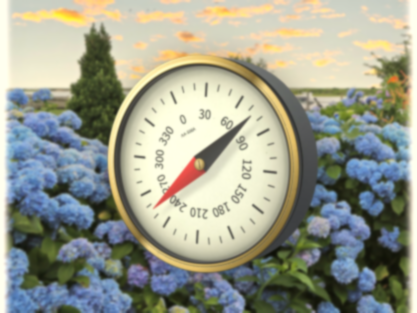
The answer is 255 °
